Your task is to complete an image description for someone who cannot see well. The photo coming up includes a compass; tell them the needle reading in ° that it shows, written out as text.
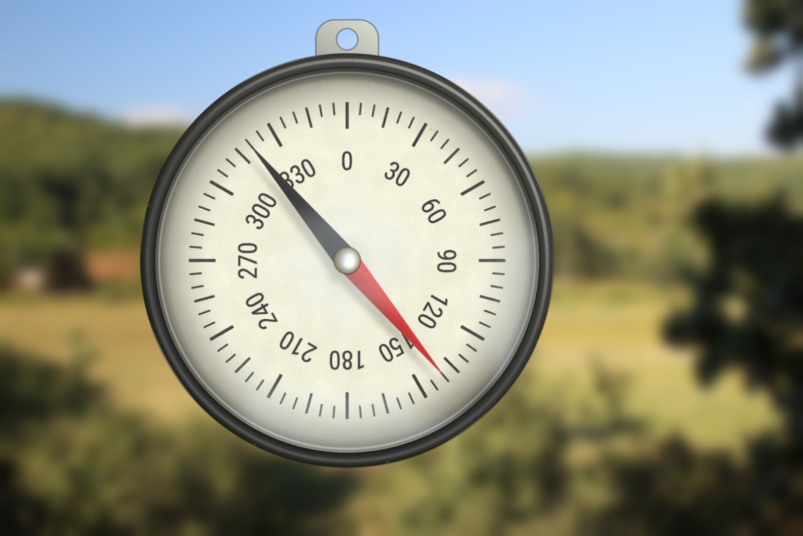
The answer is 140 °
